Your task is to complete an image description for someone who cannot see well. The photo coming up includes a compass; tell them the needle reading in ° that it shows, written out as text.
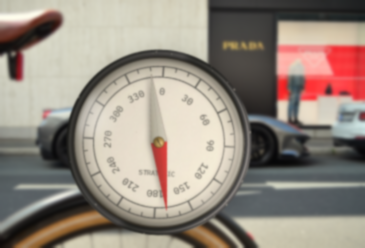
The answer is 170 °
